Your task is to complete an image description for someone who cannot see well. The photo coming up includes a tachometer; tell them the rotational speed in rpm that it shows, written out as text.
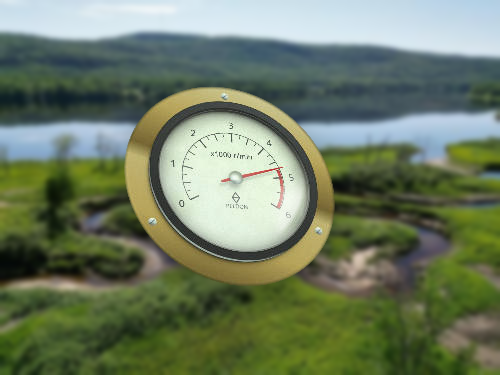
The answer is 4750 rpm
